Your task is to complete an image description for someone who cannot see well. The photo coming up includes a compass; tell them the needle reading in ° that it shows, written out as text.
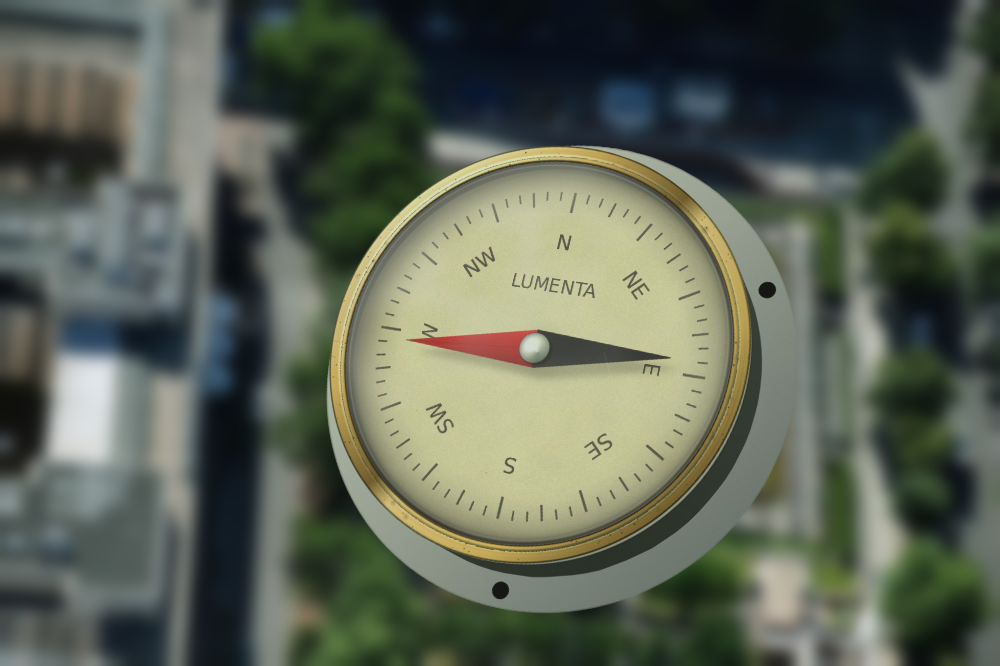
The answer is 265 °
